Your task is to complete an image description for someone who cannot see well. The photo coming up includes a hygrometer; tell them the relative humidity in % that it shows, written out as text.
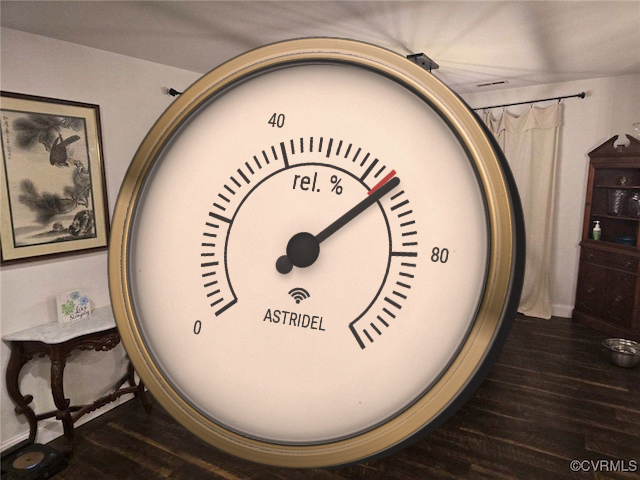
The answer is 66 %
